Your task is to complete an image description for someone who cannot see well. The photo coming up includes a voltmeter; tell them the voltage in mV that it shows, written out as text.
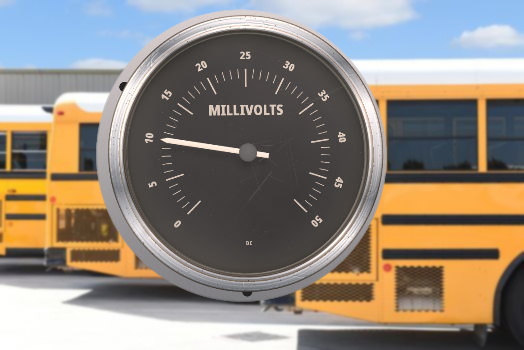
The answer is 10 mV
